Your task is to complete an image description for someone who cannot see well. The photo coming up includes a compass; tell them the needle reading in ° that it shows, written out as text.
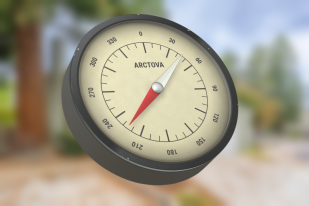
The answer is 225 °
